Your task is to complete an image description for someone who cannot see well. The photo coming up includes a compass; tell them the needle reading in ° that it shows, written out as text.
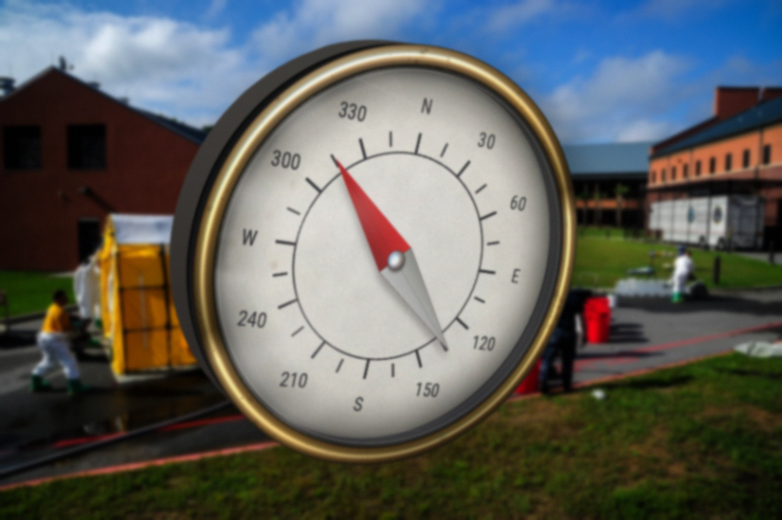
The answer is 315 °
